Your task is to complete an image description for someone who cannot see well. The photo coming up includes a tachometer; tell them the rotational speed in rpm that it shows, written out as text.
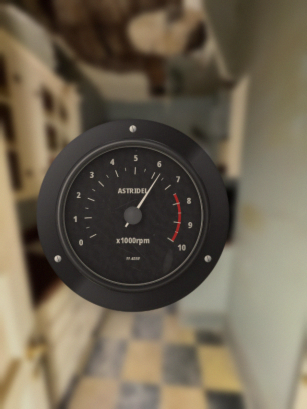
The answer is 6250 rpm
